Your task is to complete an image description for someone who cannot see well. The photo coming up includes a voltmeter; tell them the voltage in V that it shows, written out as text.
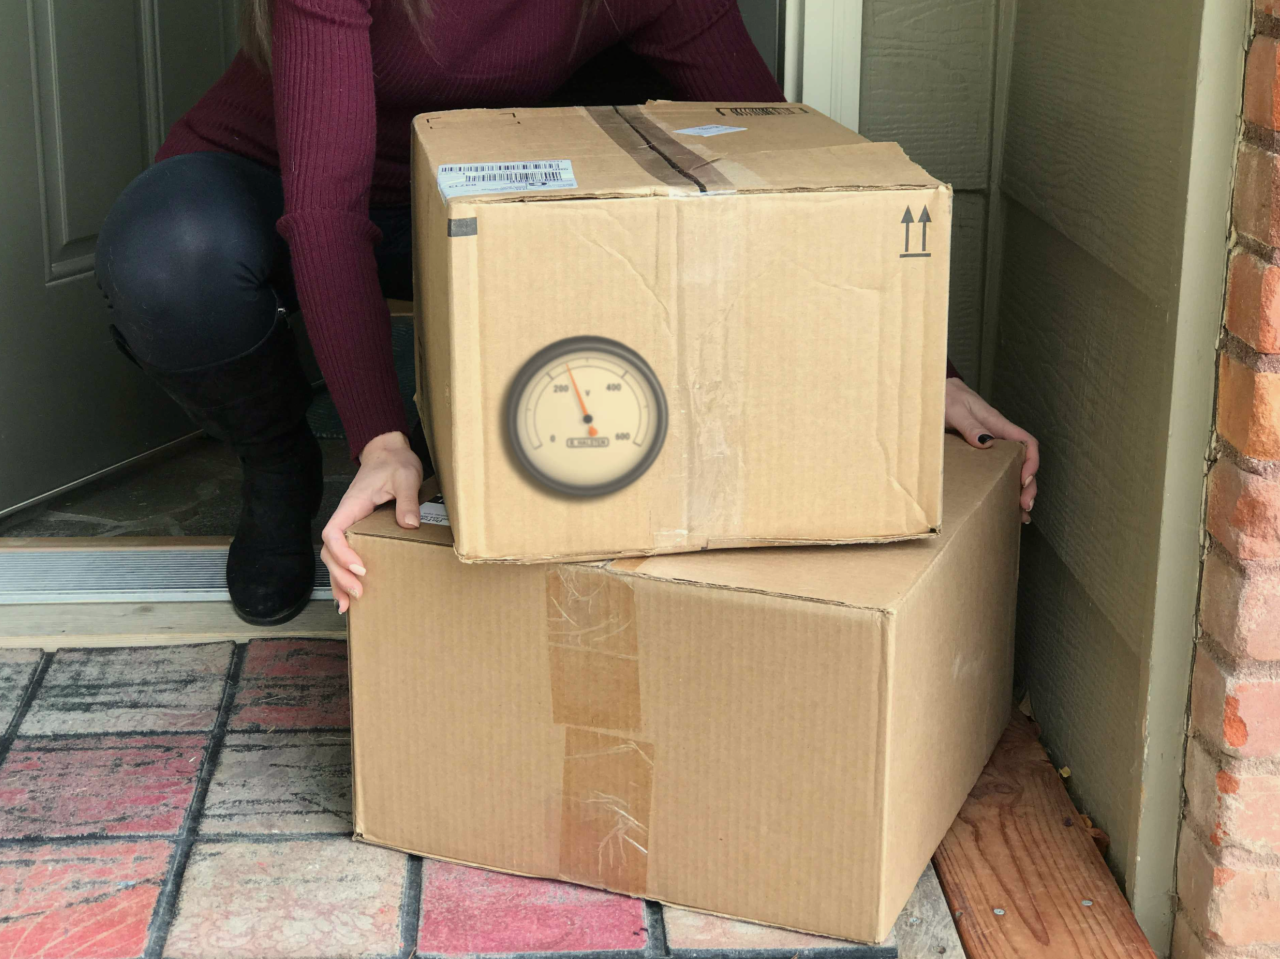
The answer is 250 V
